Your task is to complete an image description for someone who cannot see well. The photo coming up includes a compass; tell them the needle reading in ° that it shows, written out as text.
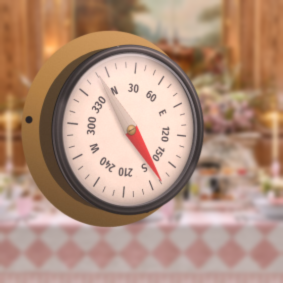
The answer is 170 °
